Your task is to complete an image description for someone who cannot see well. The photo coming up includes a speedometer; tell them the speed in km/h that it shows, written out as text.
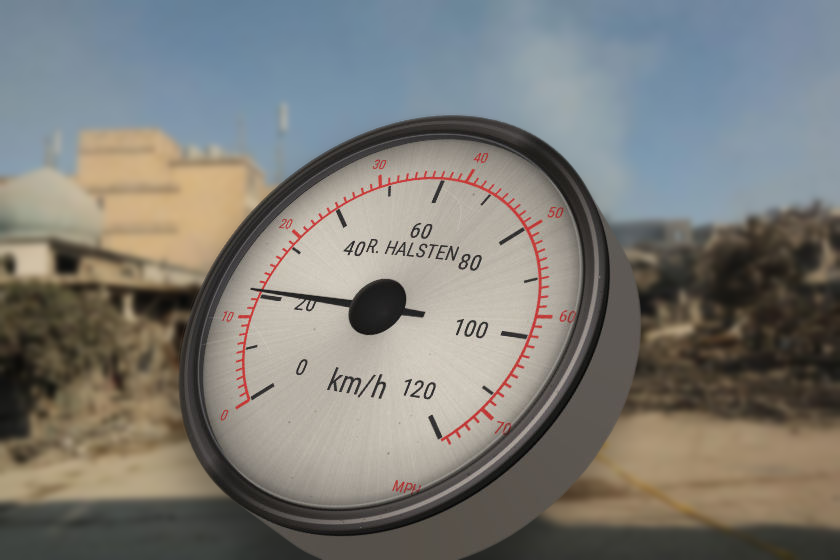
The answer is 20 km/h
